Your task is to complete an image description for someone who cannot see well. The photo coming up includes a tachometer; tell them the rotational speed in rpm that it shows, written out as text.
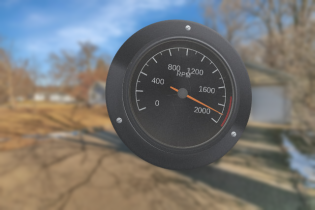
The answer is 1900 rpm
